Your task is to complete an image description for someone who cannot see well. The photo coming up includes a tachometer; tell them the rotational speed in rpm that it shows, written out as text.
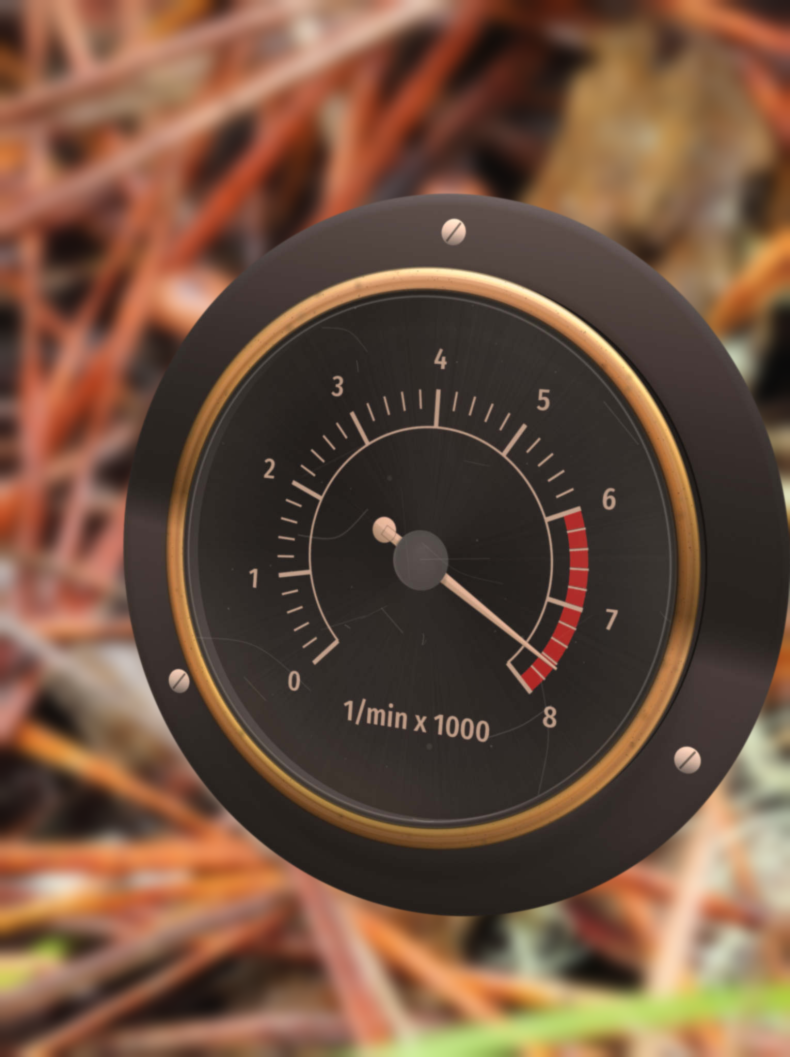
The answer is 7600 rpm
